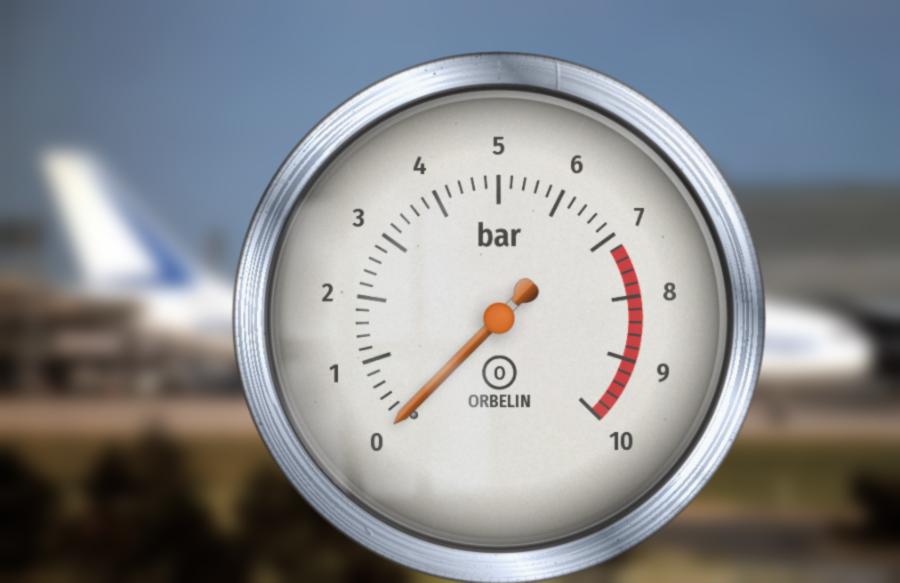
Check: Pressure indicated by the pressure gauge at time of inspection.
0 bar
